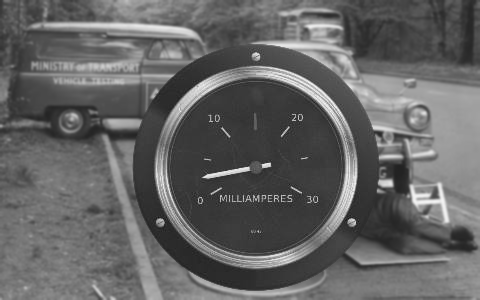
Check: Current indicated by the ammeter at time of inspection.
2.5 mA
